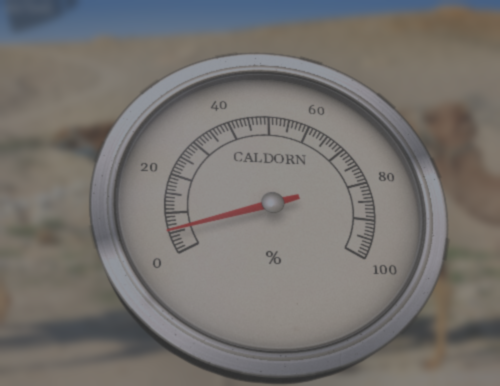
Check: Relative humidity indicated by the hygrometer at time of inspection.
5 %
